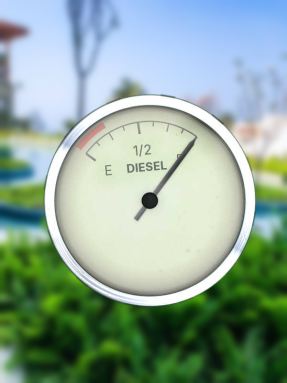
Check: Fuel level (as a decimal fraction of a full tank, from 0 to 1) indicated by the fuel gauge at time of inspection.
1
